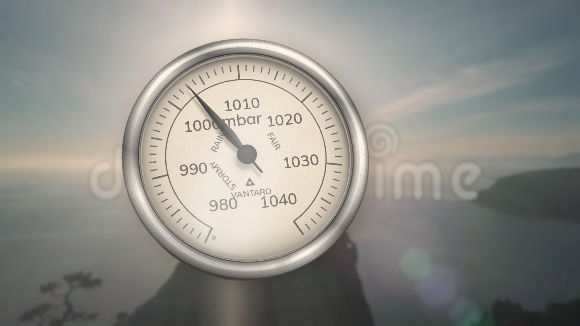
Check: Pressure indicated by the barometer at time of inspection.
1003 mbar
